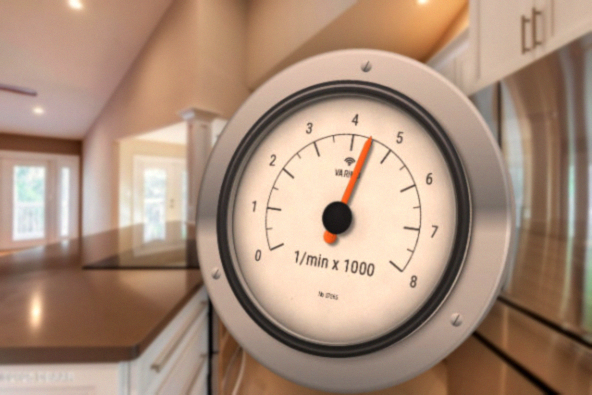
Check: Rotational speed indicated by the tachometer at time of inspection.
4500 rpm
